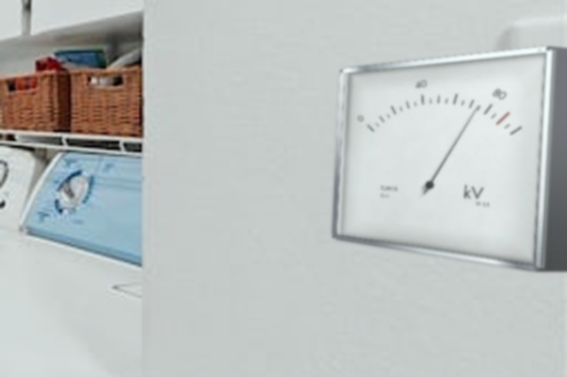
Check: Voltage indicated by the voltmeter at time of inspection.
75 kV
